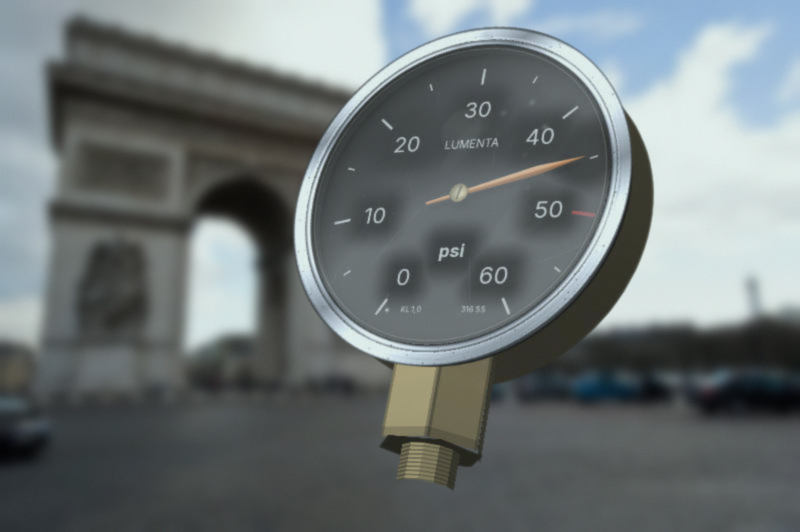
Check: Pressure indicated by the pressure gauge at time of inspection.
45 psi
